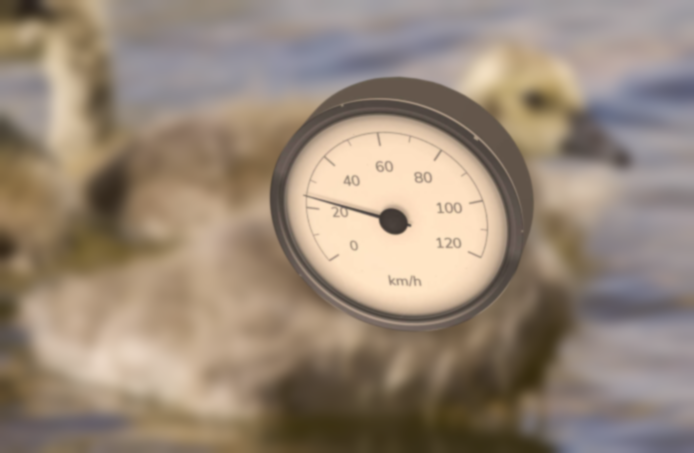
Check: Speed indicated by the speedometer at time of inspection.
25 km/h
